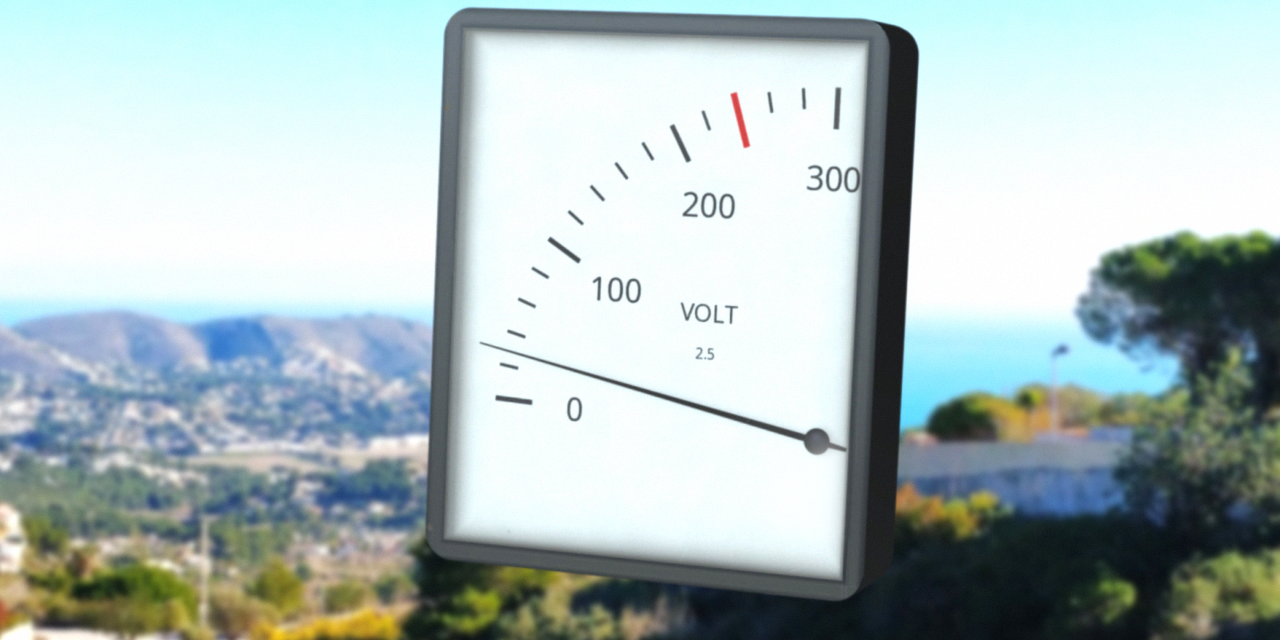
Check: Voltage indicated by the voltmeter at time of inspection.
30 V
